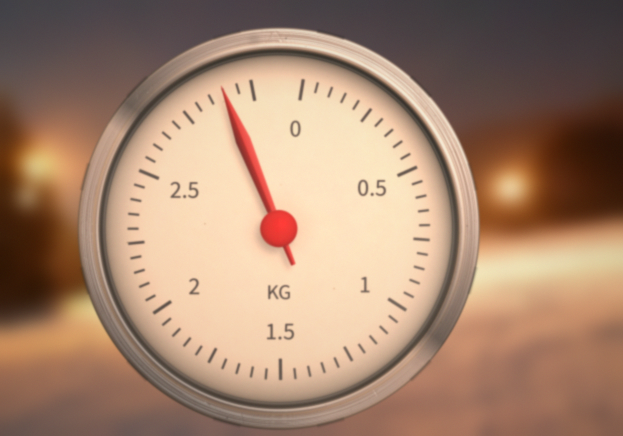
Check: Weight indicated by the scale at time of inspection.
2.9 kg
